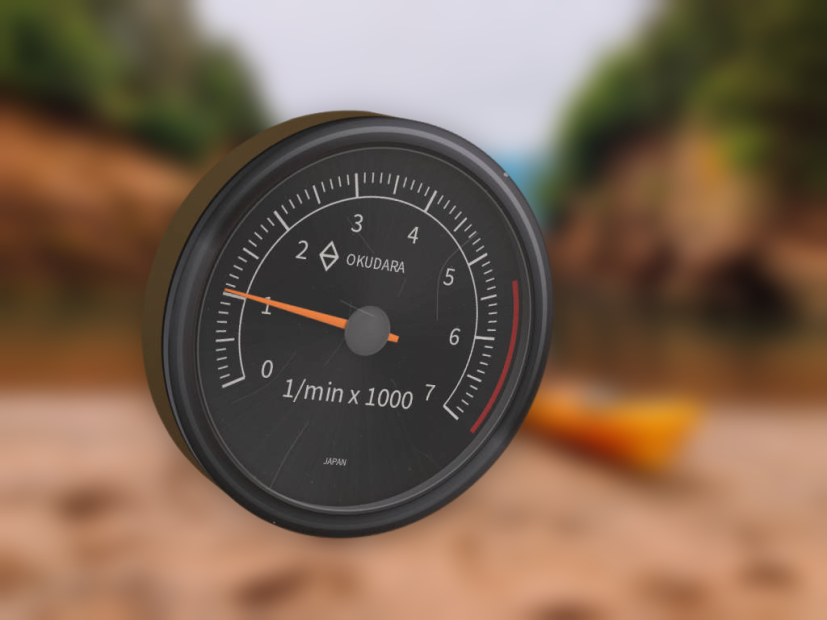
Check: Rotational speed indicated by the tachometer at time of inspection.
1050 rpm
